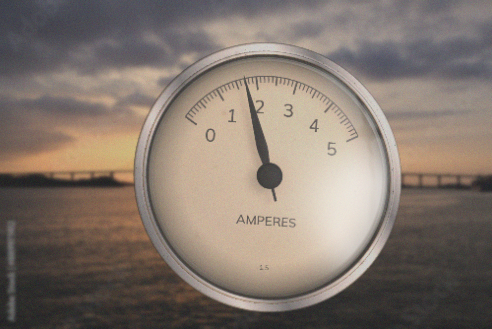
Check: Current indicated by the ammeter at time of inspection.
1.7 A
